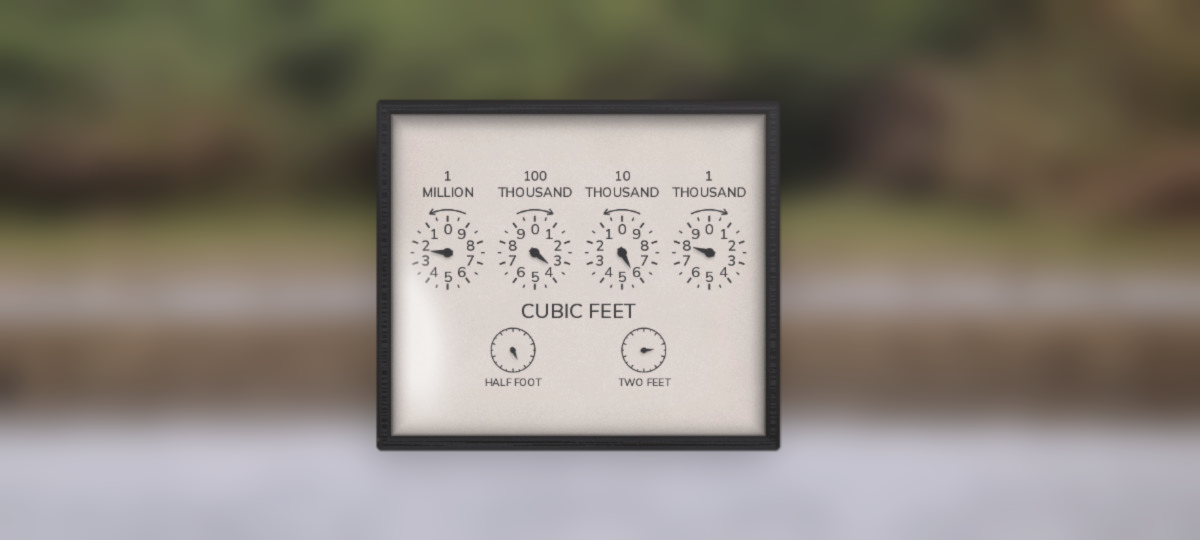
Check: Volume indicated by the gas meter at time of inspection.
235800 ft³
